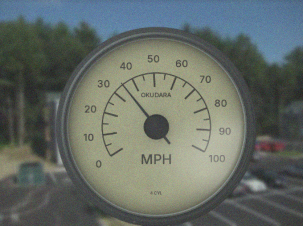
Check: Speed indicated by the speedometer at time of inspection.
35 mph
